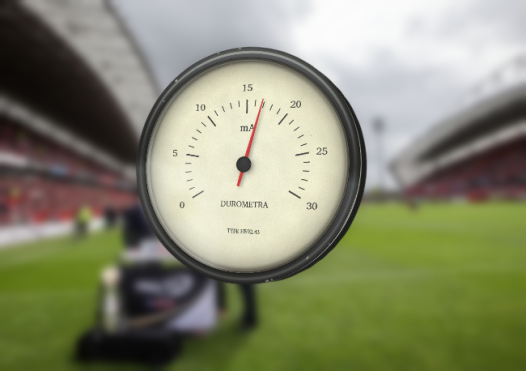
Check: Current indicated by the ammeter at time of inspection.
17 mA
